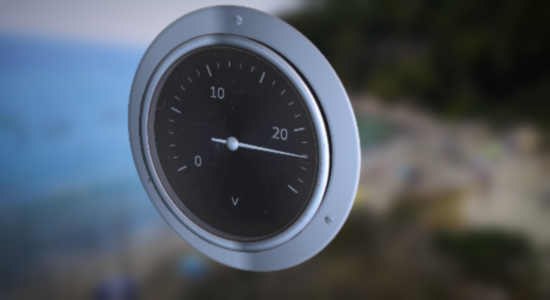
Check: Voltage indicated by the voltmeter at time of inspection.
22 V
